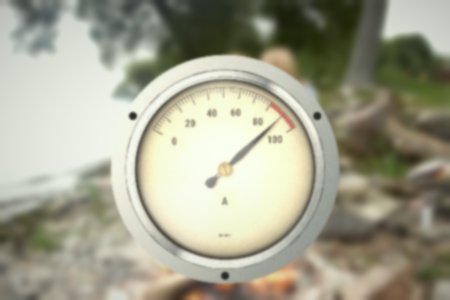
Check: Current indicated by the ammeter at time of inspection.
90 A
